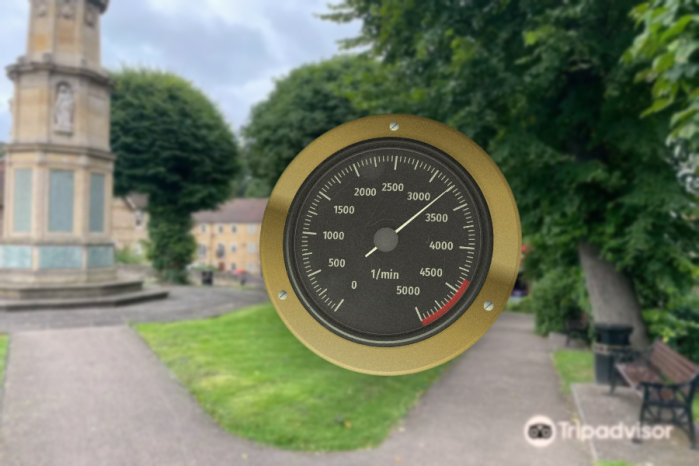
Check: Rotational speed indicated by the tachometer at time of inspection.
3250 rpm
